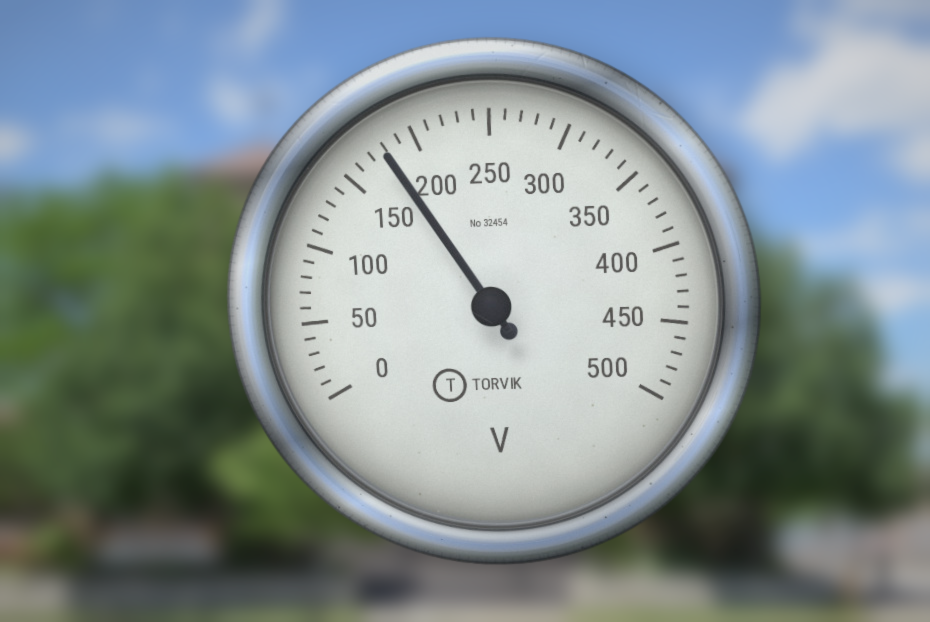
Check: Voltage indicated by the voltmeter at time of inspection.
180 V
